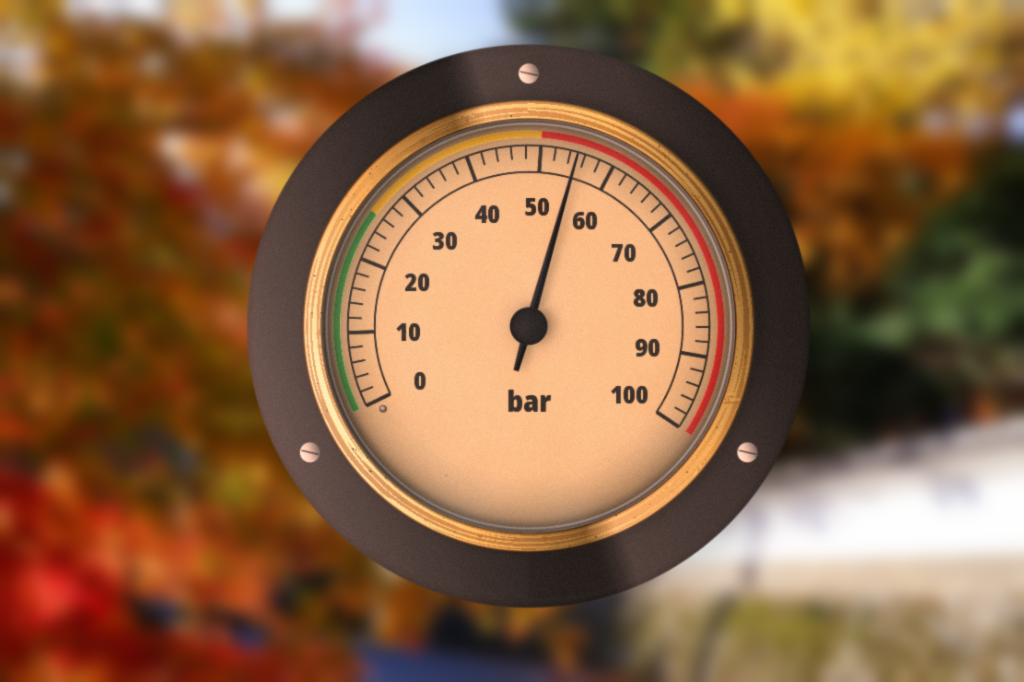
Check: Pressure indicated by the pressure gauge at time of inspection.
55 bar
